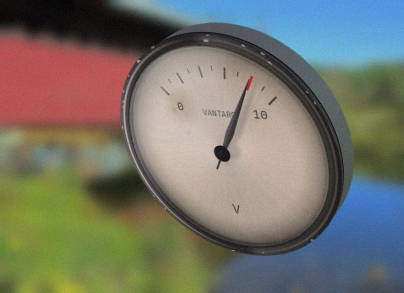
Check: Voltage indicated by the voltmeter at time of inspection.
8 V
